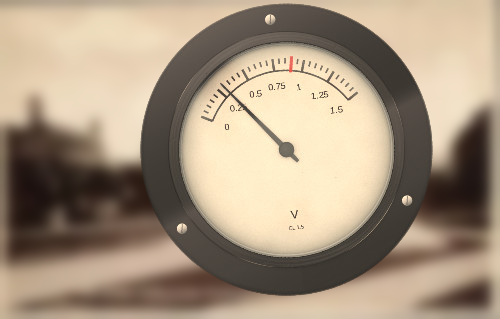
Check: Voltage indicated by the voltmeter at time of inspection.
0.3 V
